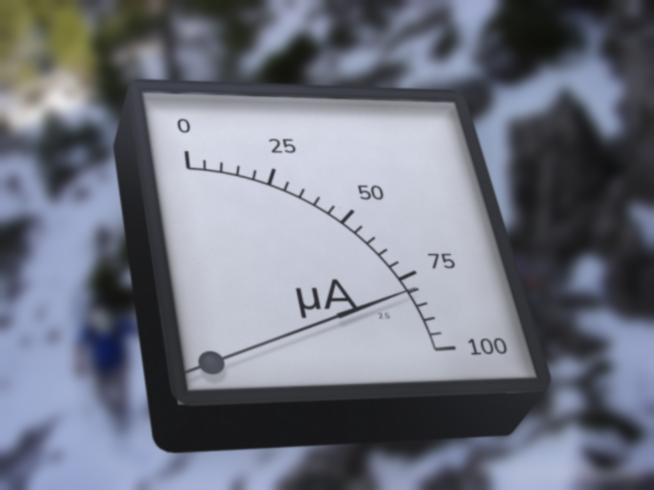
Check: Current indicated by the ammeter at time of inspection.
80 µA
